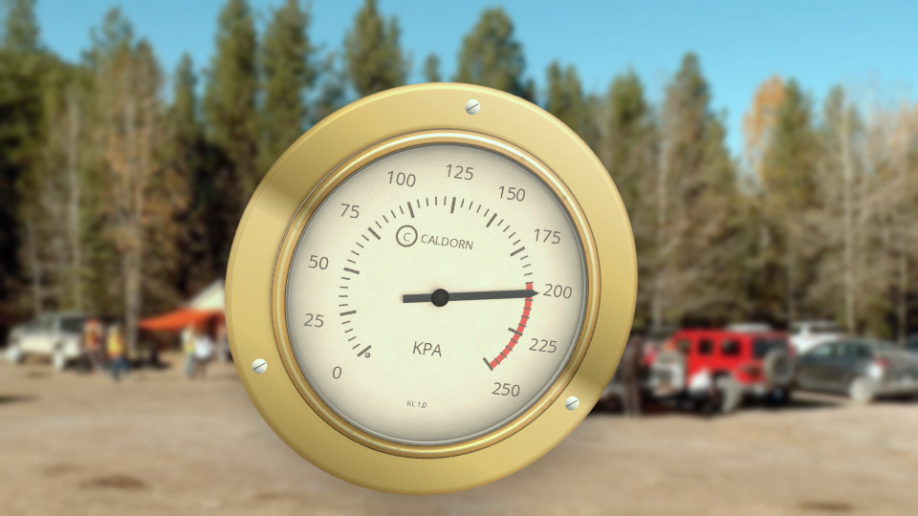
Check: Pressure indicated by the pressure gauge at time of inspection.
200 kPa
